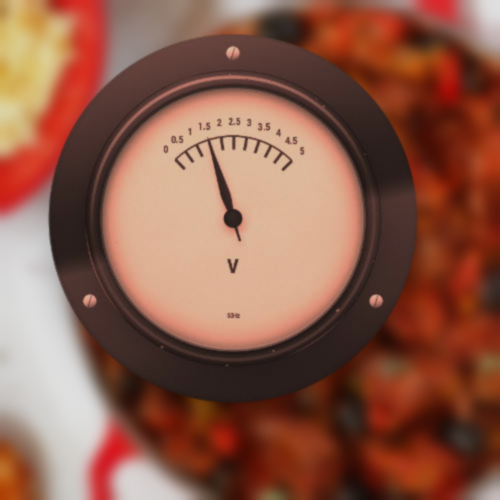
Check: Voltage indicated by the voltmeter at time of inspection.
1.5 V
